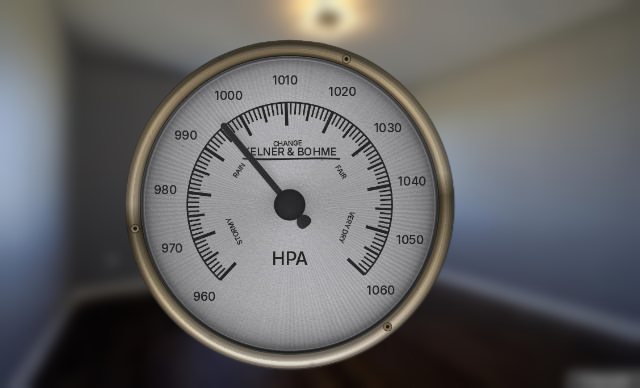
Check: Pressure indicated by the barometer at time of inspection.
996 hPa
